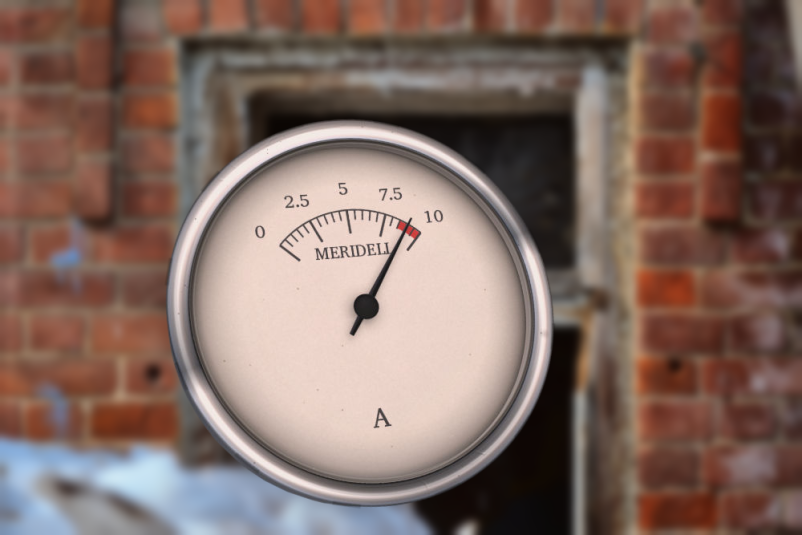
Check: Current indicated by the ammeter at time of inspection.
9 A
